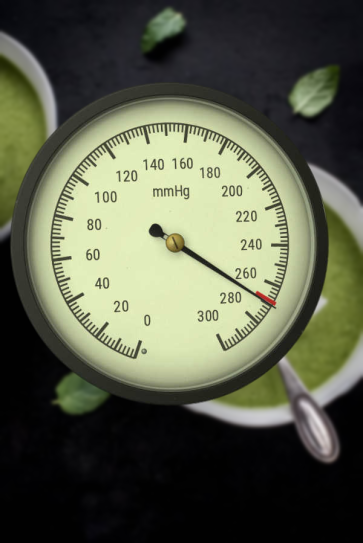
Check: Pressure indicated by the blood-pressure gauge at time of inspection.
270 mmHg
